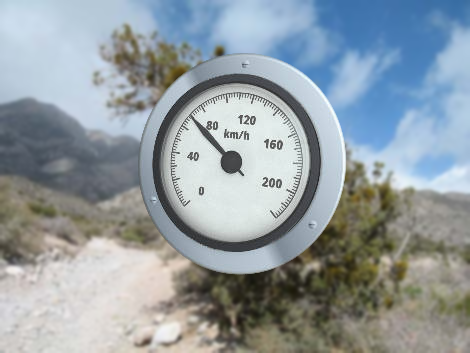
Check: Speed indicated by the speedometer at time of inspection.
70 km/h
